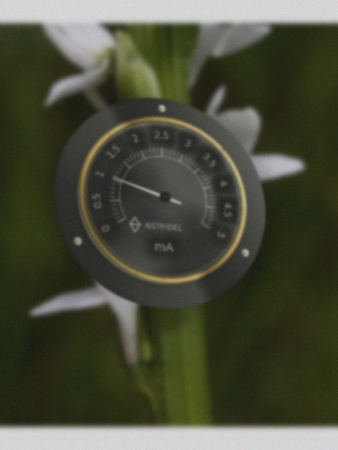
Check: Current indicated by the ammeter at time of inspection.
1 mA
